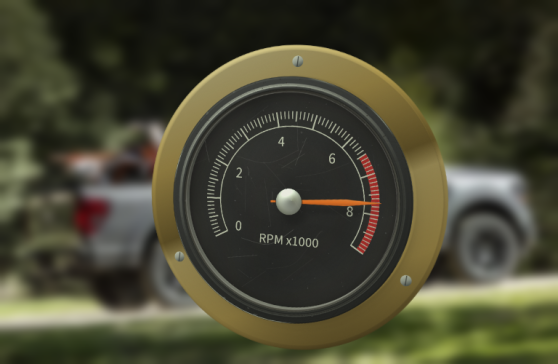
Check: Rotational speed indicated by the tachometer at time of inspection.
7700 rpm
